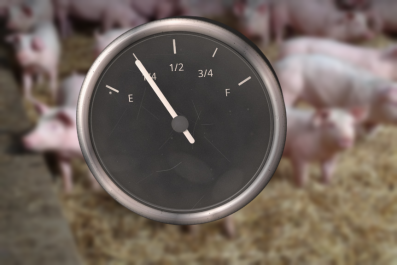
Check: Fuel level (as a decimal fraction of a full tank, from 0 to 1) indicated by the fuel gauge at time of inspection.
0.25
